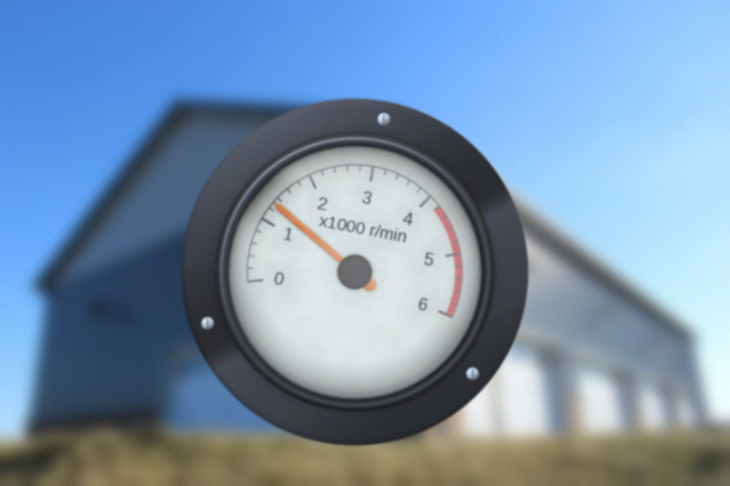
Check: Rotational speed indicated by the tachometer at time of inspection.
1300 rpm
